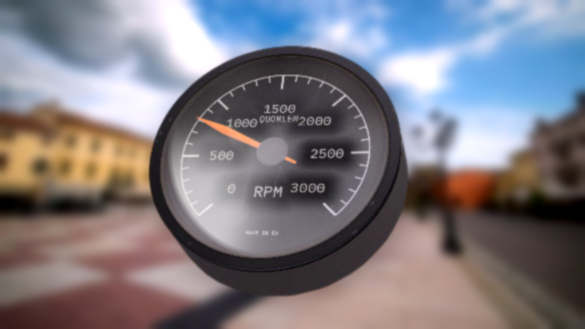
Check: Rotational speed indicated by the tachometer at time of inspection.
800 rpm
